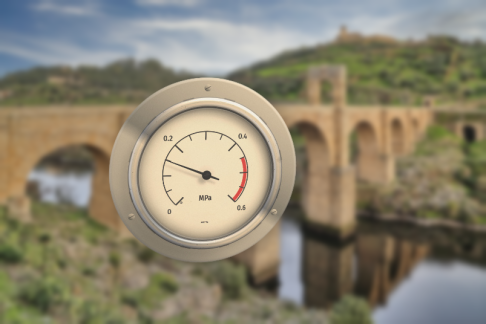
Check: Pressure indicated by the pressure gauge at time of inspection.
0.15 MPa
